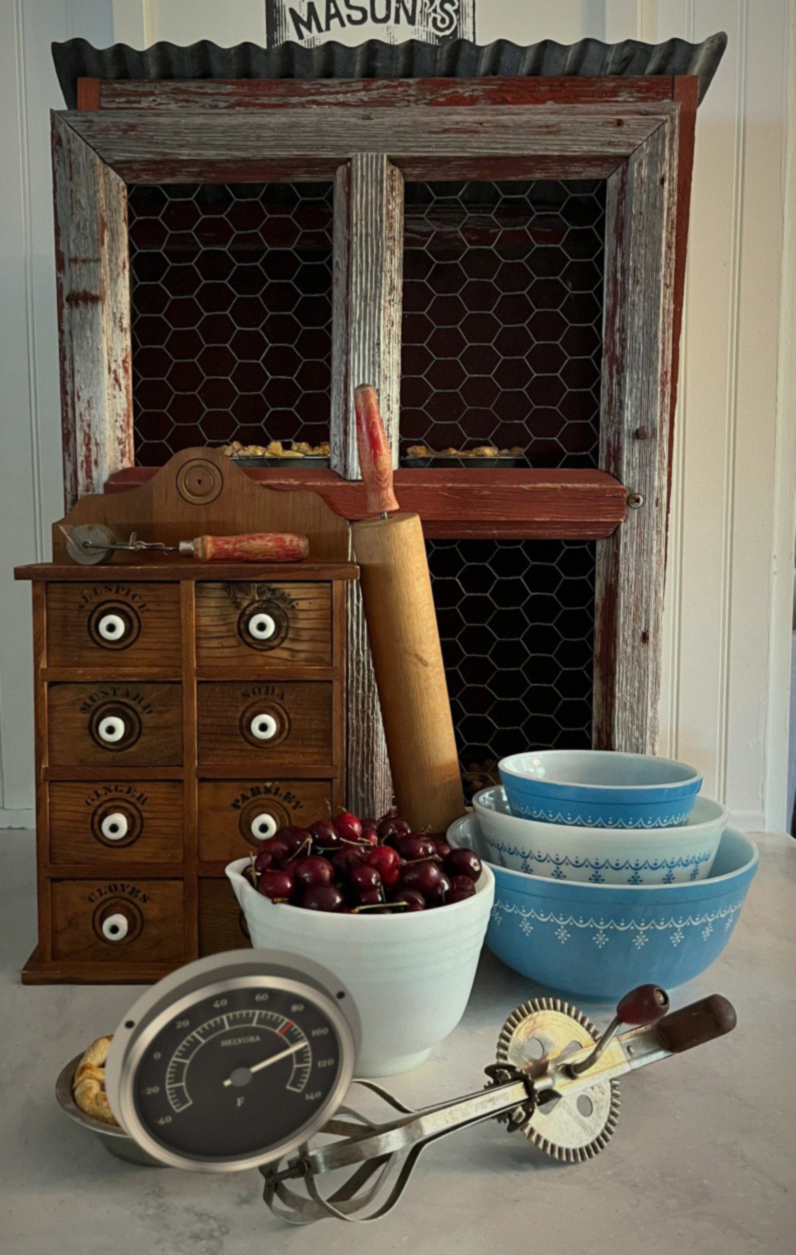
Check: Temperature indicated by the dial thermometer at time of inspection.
100 °F
